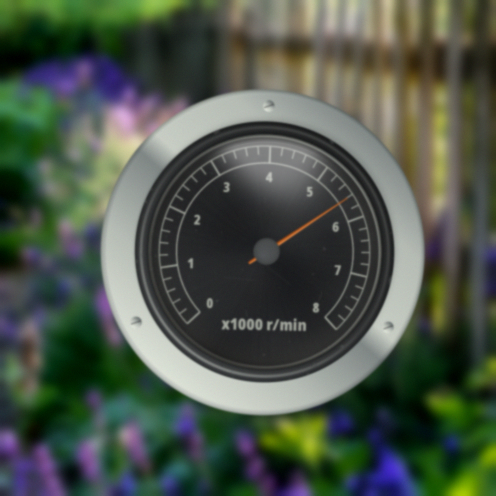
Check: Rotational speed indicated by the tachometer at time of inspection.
5600 rpm
